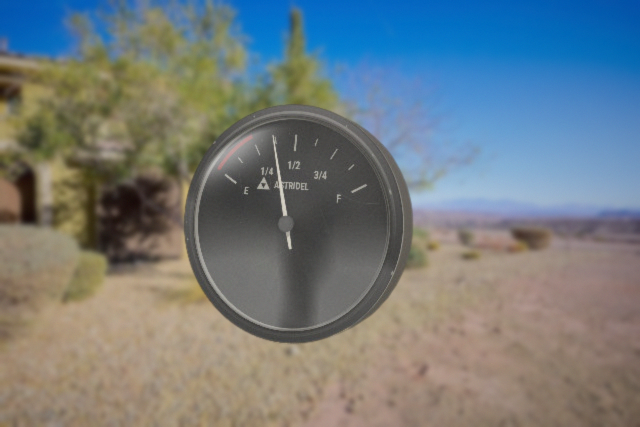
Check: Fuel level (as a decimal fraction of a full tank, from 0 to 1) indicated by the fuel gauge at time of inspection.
0.375
